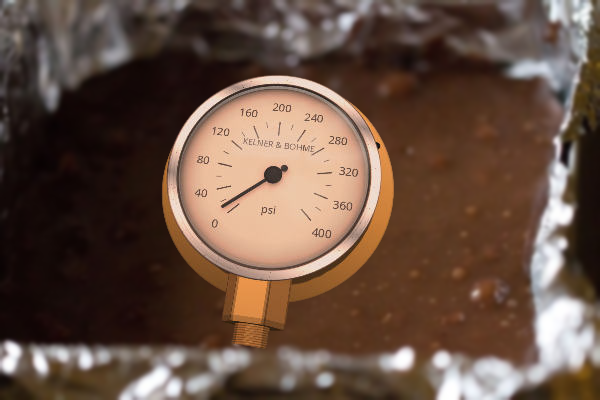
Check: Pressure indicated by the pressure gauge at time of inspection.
10 psi
